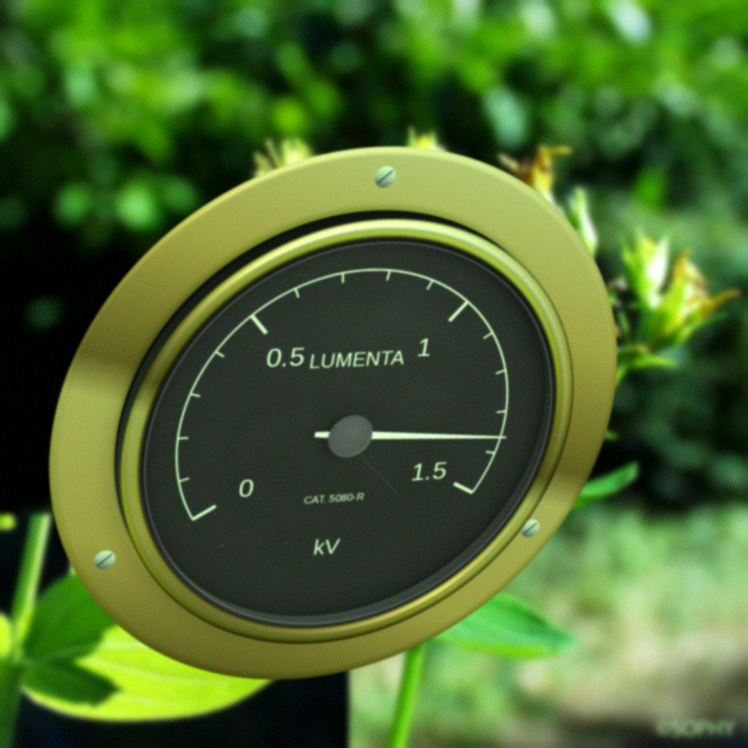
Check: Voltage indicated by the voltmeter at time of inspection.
1.35 kV
